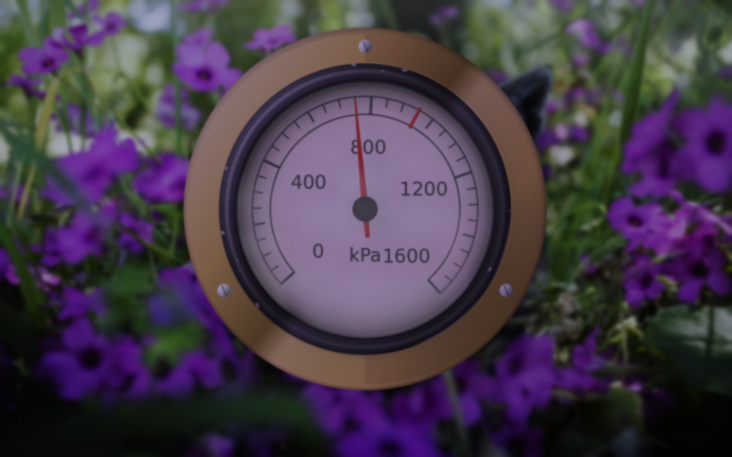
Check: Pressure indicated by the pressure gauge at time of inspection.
750 kPa
